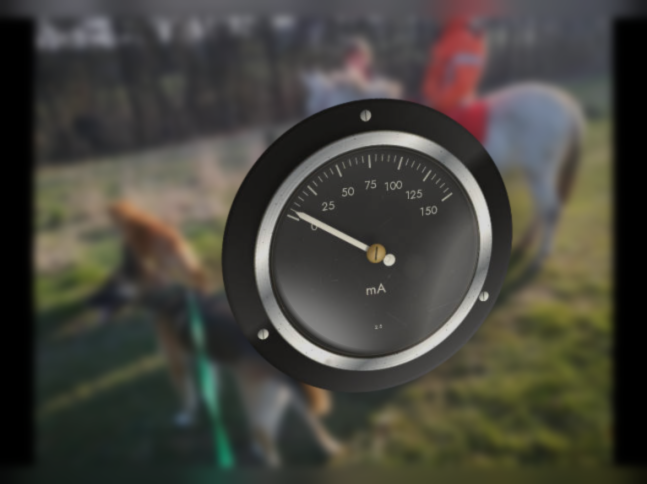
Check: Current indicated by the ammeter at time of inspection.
5 mA
